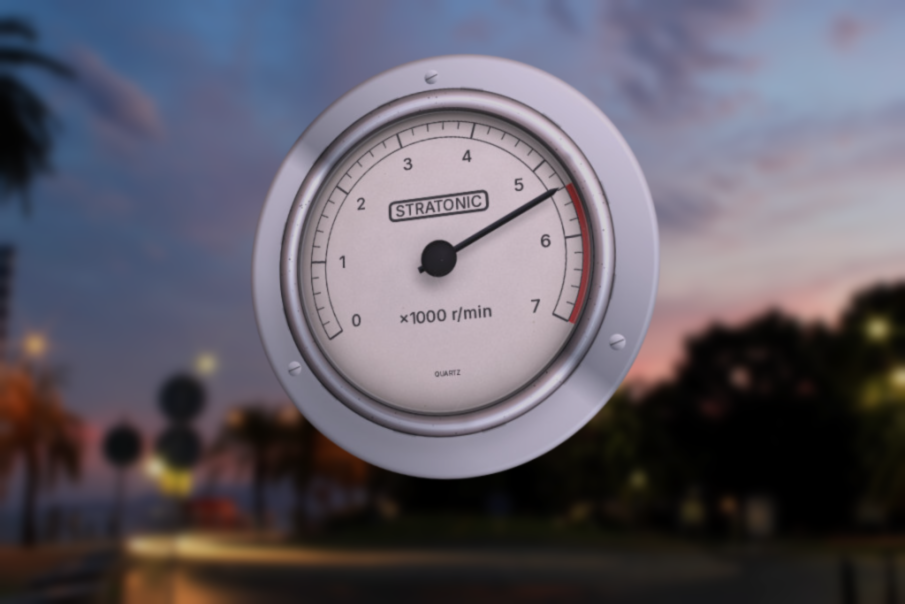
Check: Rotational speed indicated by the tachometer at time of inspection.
5400 rpm
